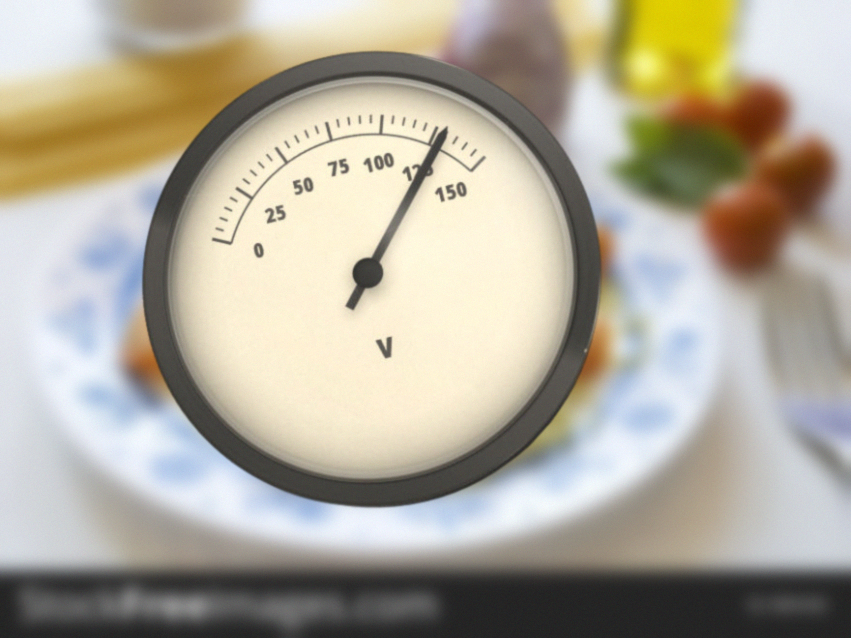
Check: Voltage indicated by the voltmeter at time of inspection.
130 V
